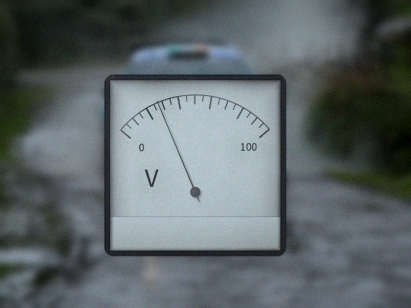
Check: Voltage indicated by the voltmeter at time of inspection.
27.5 V
